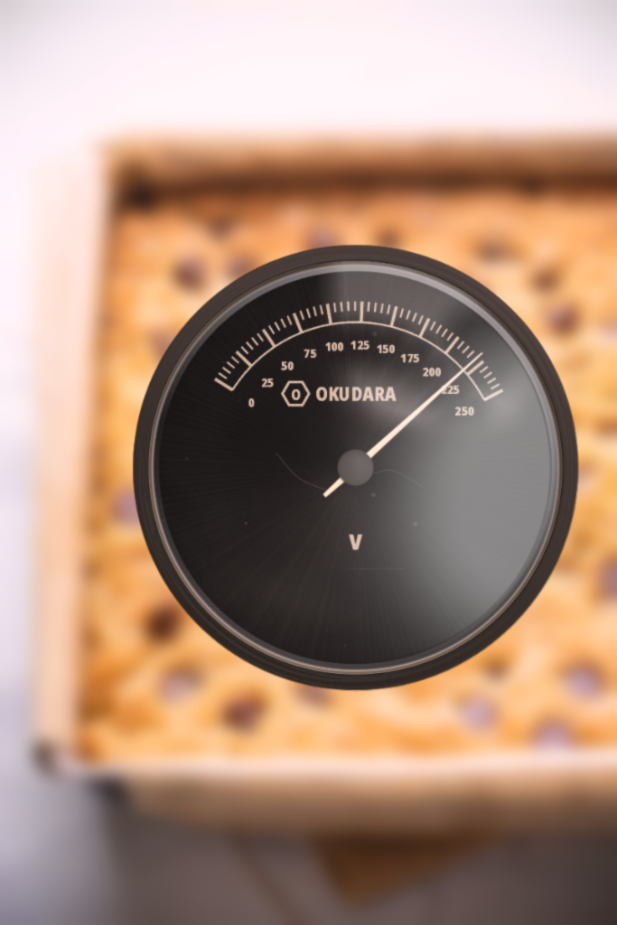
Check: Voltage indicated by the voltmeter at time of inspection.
220 V
